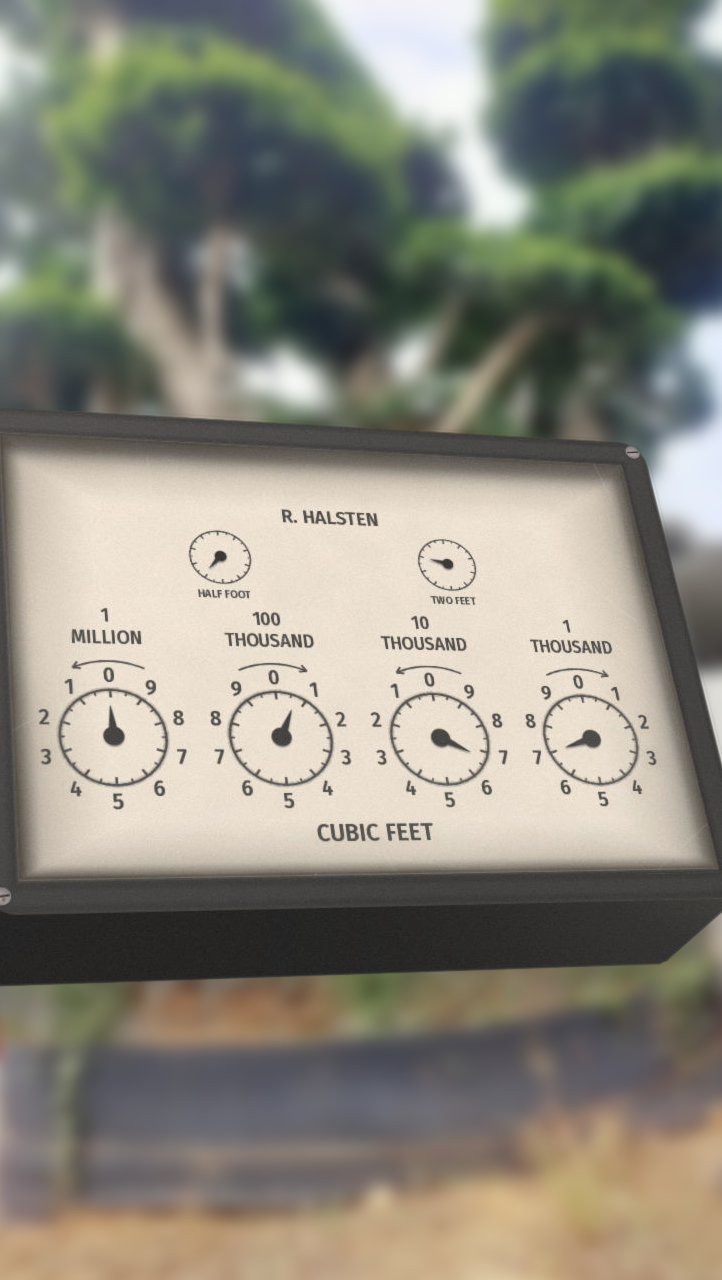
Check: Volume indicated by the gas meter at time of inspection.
6700 ft³
